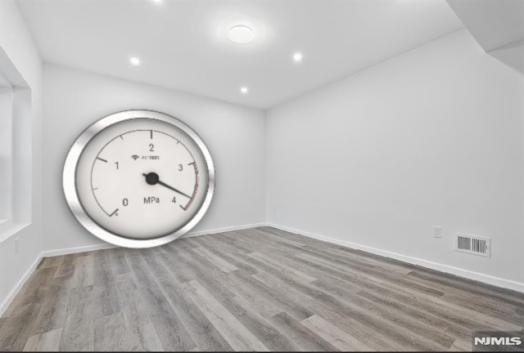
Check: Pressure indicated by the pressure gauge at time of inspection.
3.75 MPa
